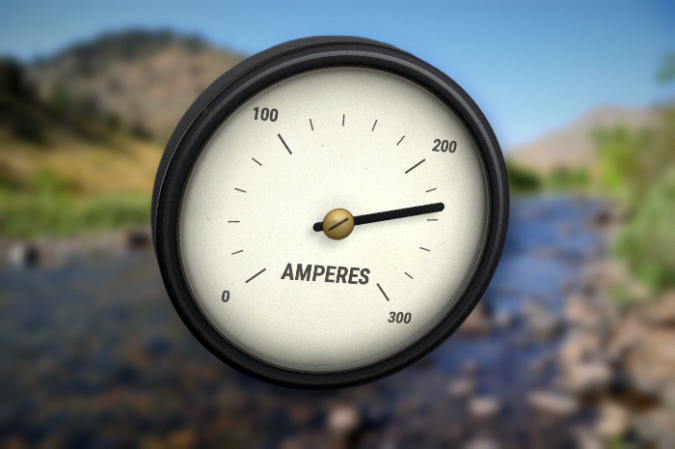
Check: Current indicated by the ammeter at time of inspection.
230 A
